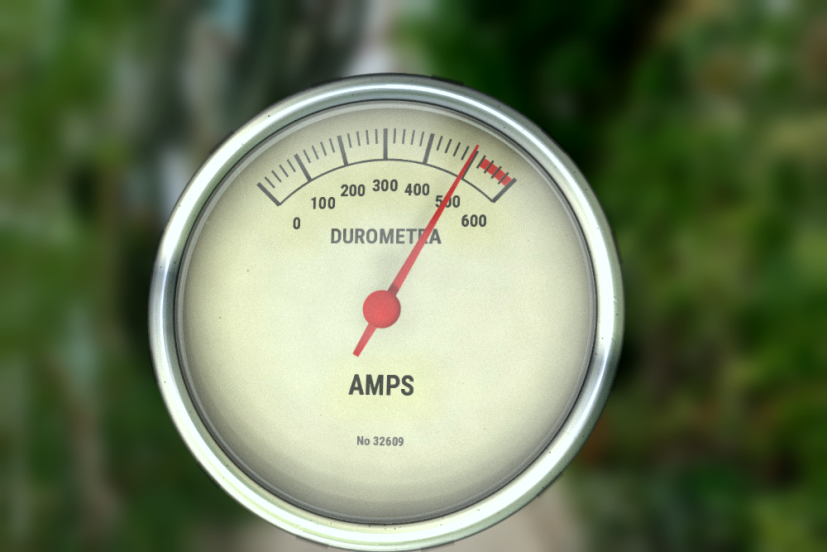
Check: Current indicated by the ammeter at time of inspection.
500 A
